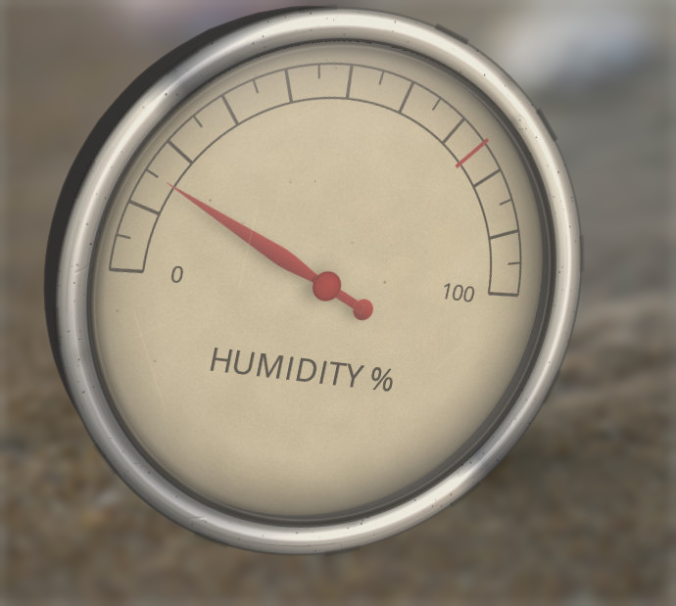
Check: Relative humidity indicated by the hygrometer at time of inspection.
15 %
